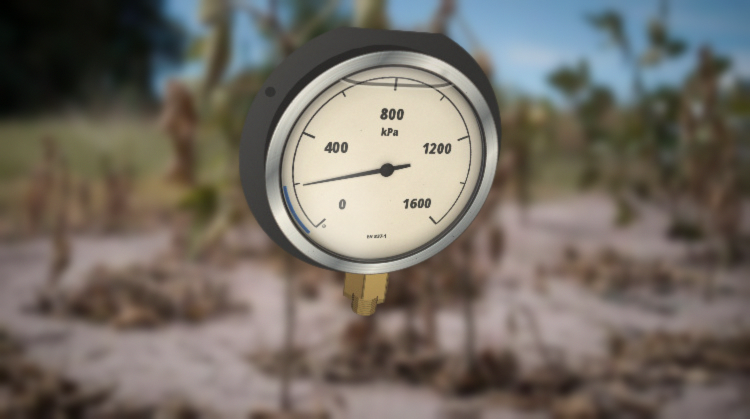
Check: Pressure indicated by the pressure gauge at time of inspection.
200 kPa
